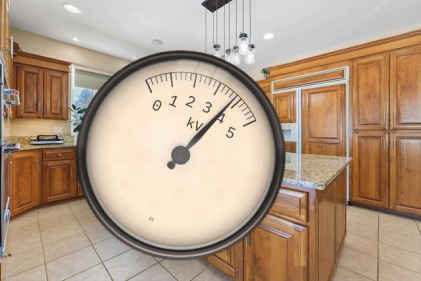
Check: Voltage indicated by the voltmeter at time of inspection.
3.8 kV
